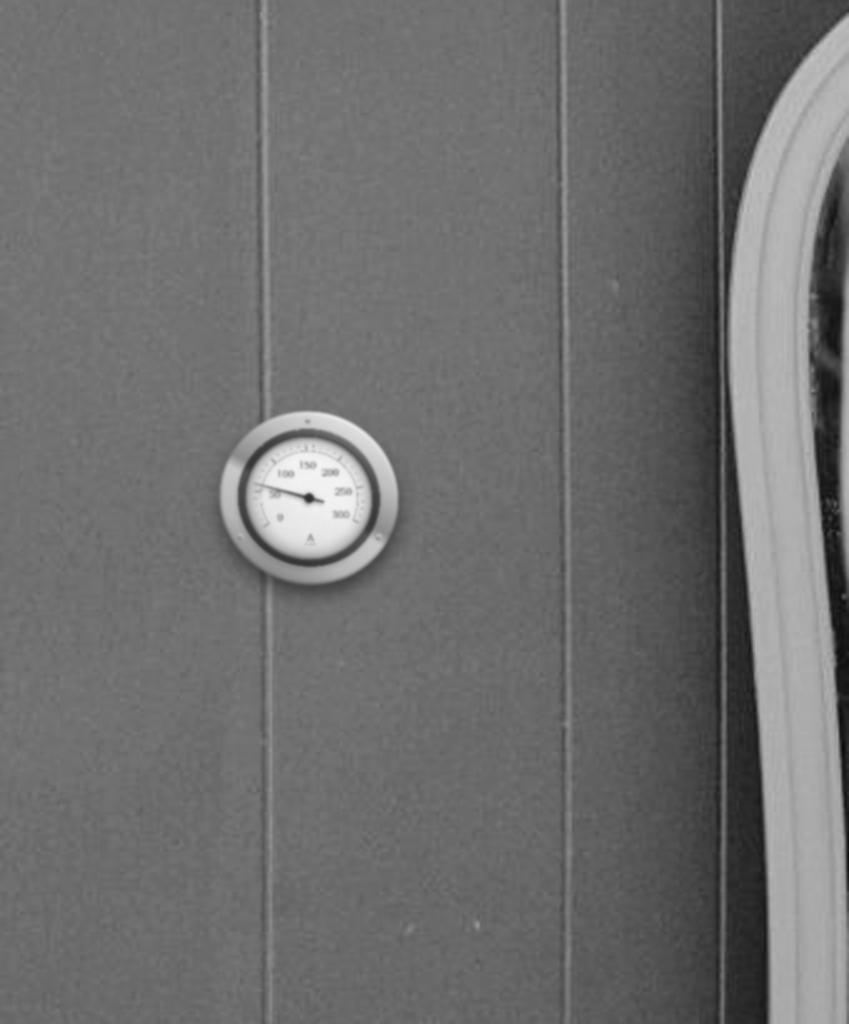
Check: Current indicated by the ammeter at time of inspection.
60 A
